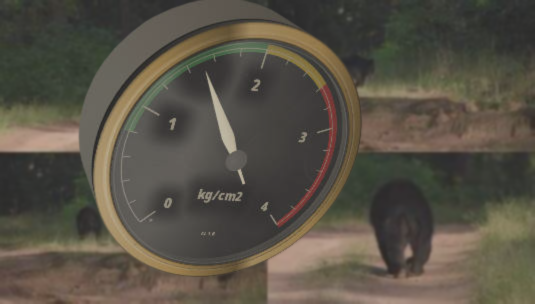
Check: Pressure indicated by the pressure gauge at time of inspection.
1.5 kg/cm²
